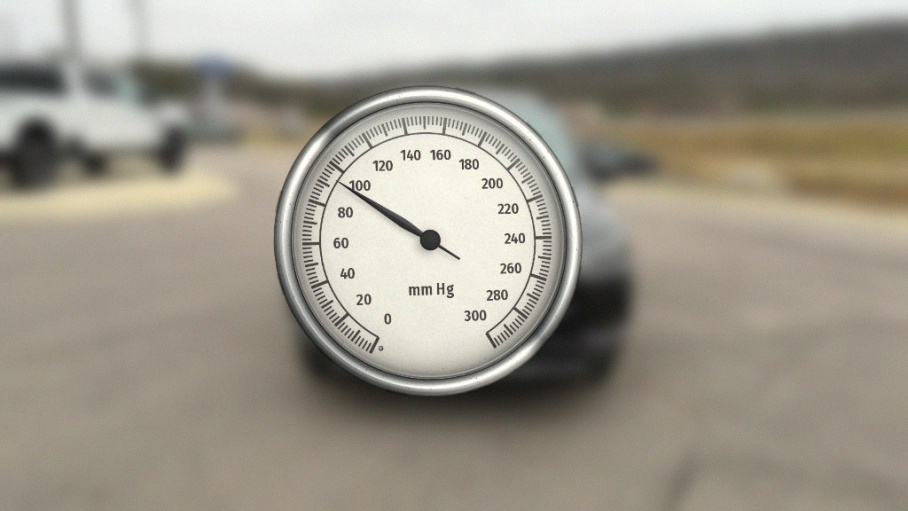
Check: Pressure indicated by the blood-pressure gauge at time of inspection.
94 mmHg
